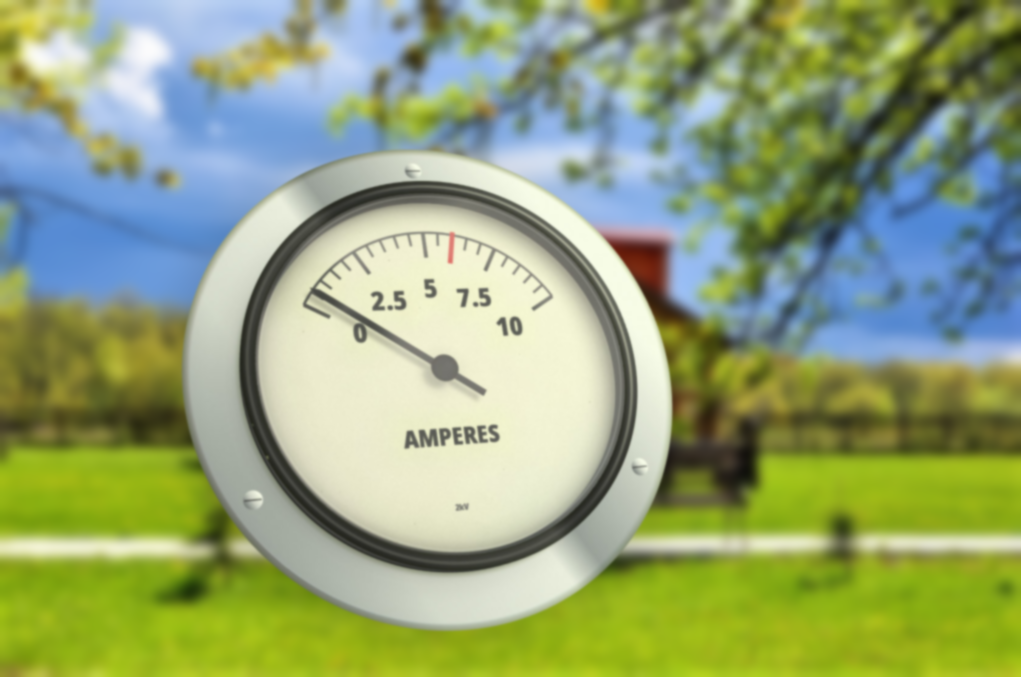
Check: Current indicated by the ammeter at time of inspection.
0.5 A
